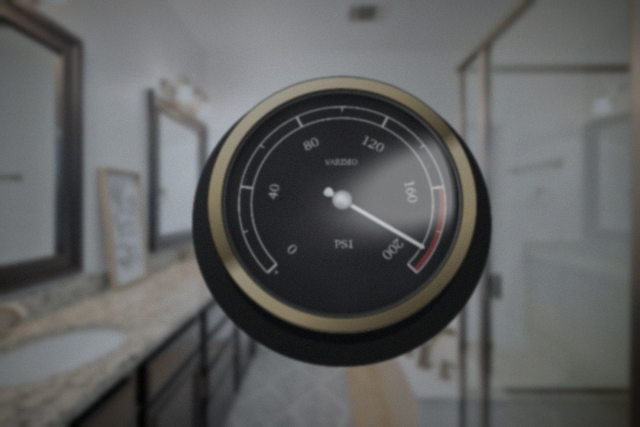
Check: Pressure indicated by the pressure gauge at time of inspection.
190 psi
